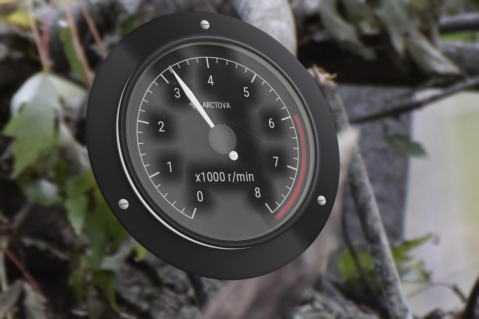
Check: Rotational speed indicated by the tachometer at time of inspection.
3200 rpm
